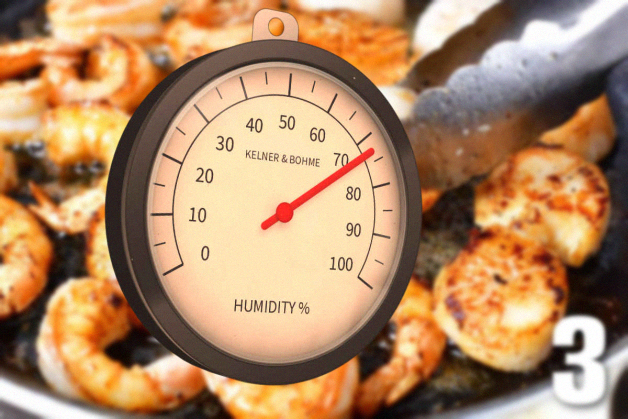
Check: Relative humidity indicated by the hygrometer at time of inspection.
72.5 %
